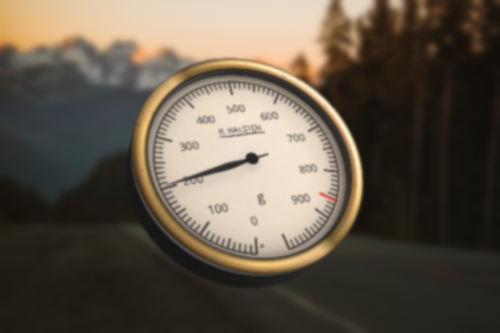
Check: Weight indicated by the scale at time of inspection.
200 g
